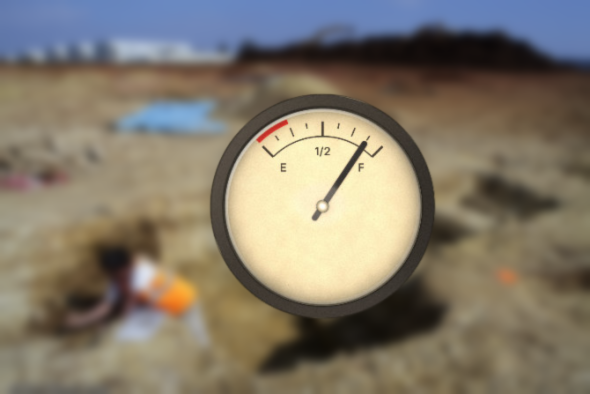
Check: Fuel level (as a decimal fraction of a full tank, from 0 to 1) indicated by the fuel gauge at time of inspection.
0.875
